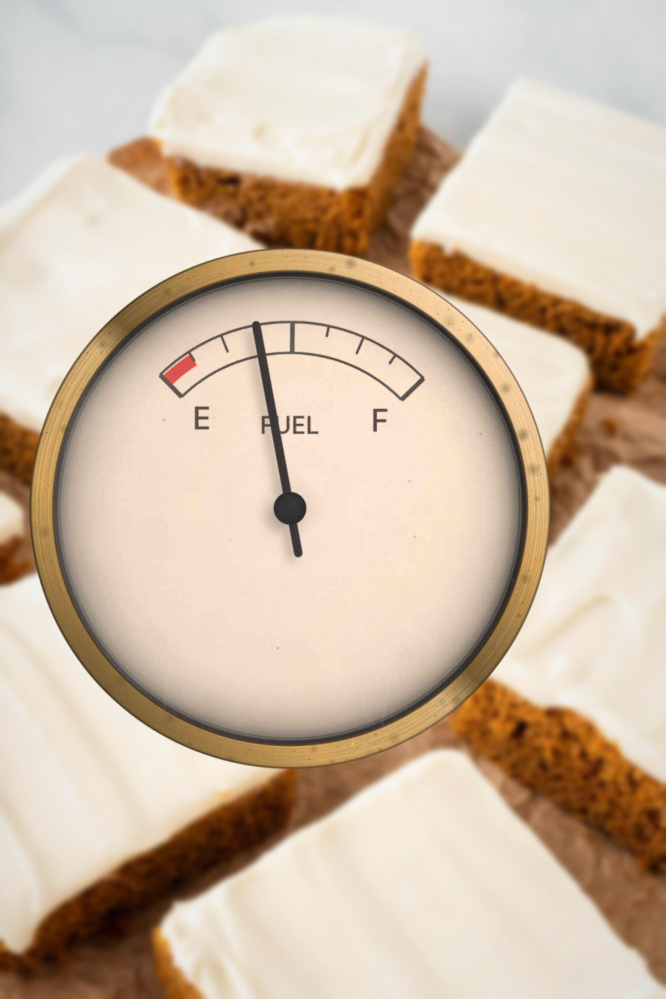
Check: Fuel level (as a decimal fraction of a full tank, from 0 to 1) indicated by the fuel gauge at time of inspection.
0.375
